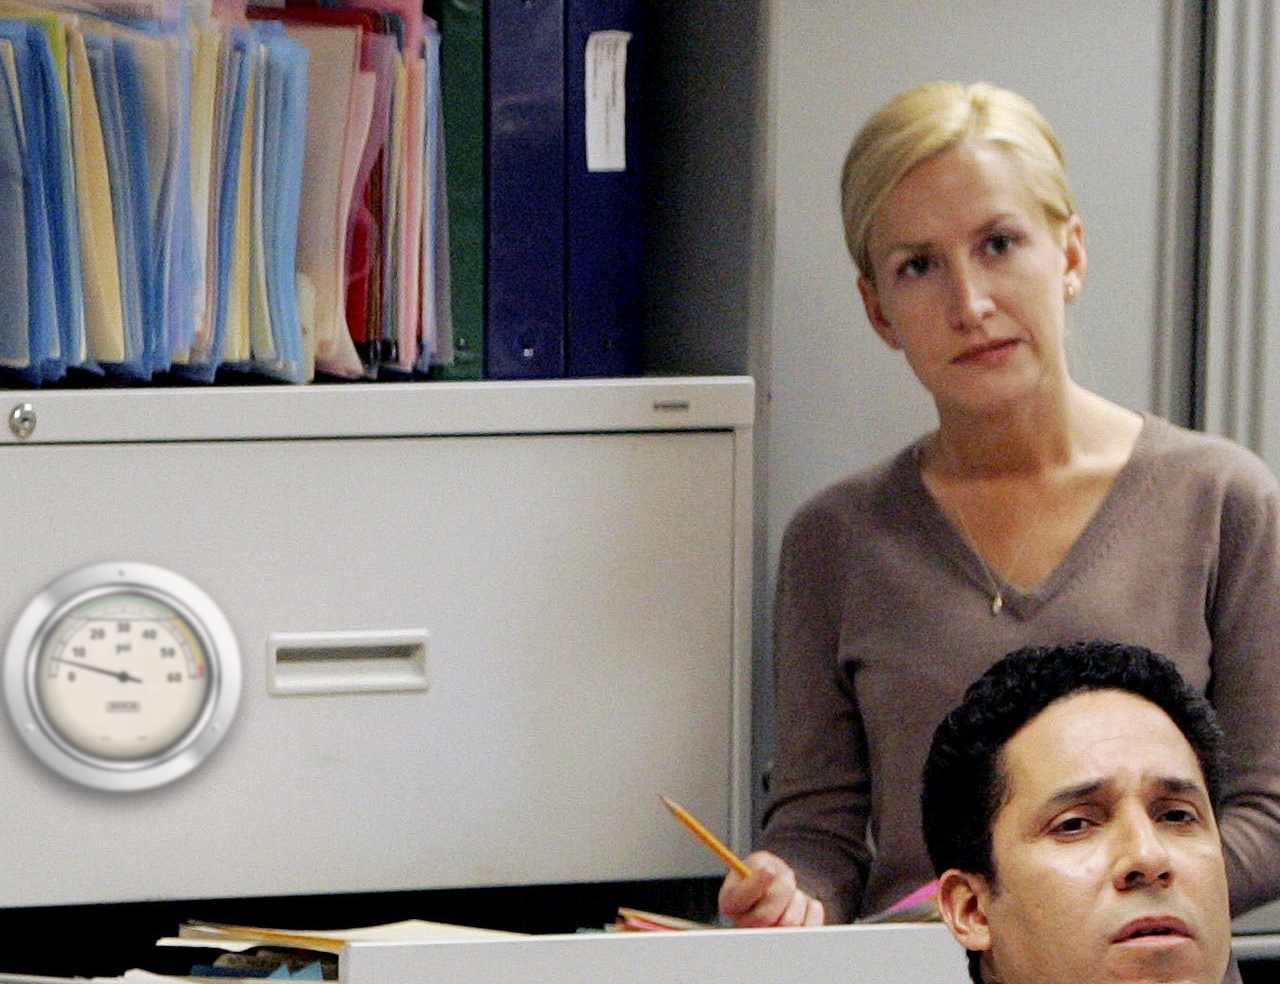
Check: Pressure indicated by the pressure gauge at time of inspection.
5 psi
